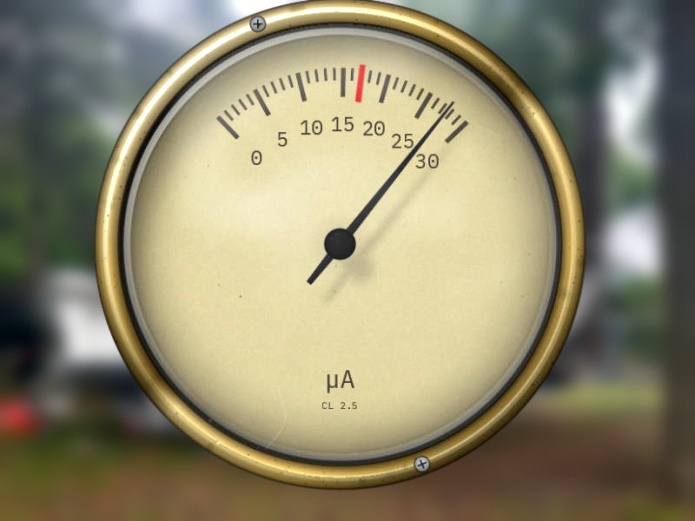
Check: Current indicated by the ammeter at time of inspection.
27.5 µA
